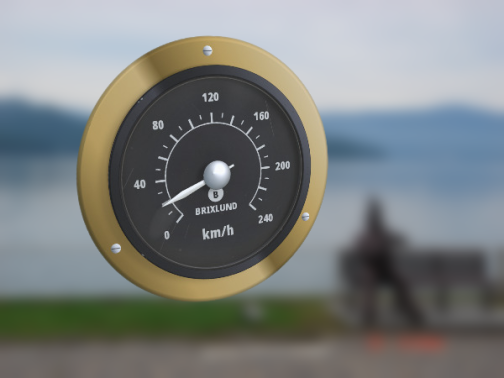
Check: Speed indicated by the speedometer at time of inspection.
20 km/h
